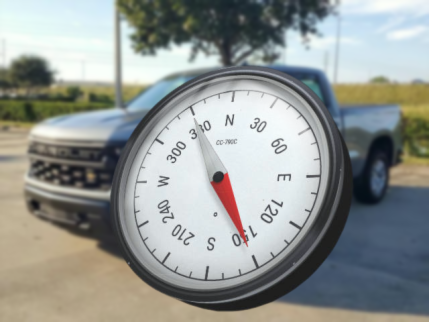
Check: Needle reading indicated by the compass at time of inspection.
150 °
